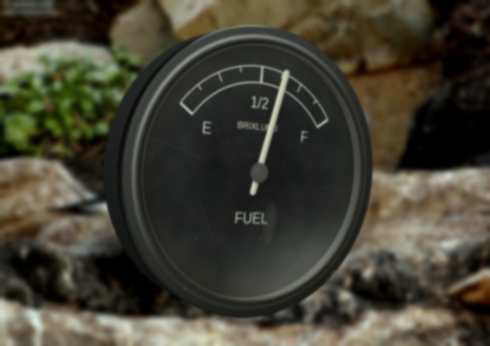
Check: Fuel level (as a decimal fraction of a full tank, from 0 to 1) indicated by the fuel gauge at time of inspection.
0.625
